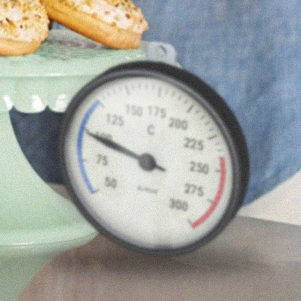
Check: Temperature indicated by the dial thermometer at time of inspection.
100 °C
